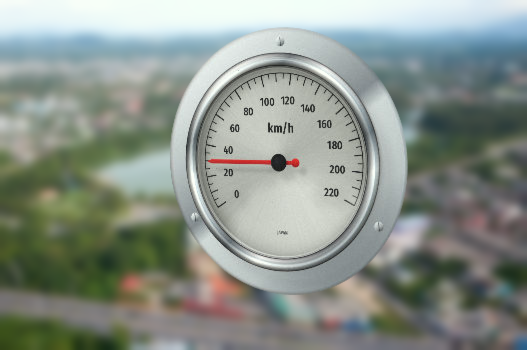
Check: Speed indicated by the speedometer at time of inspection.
30 km/h
